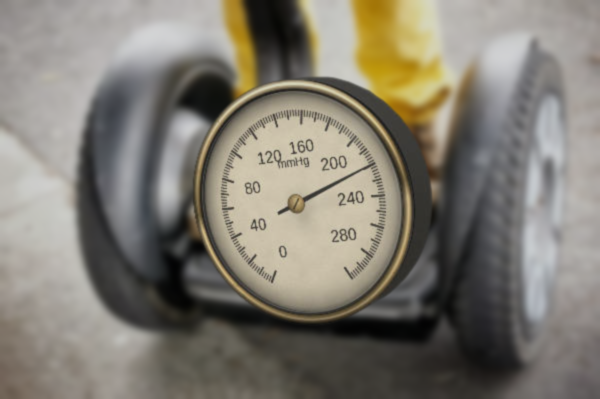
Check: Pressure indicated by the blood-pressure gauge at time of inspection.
220 mmHg
